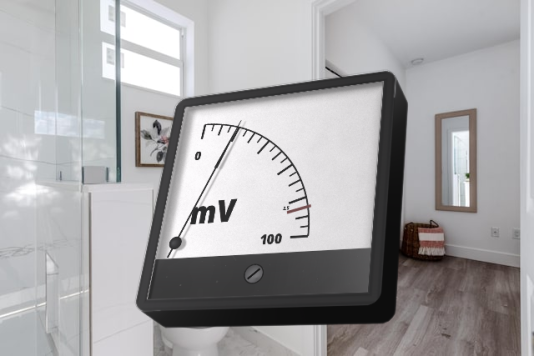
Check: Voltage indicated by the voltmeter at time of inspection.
20 mV
